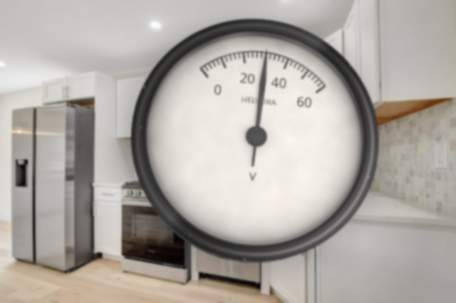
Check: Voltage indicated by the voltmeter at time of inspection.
30 V
